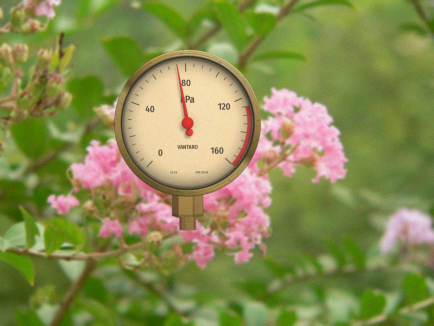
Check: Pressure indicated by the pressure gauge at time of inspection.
75 kPa
